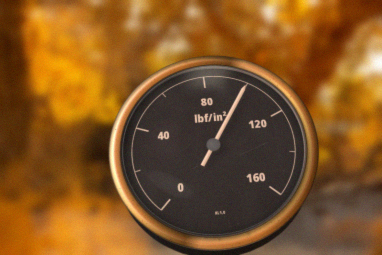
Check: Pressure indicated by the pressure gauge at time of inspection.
100 psi
